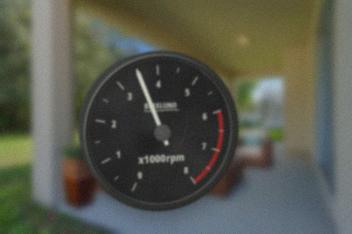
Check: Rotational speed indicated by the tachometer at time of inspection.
3500 rpm
